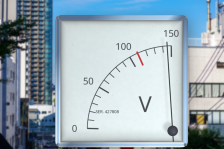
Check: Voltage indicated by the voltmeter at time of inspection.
145 V
